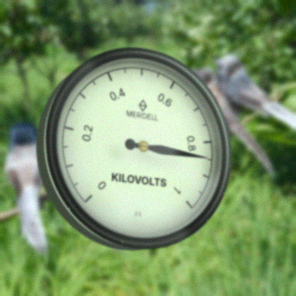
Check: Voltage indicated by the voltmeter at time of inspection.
0.85 kV
